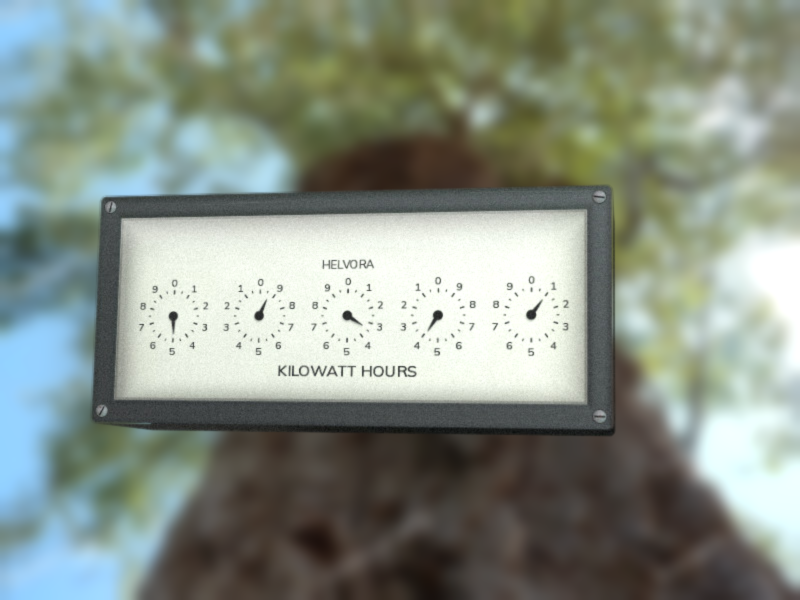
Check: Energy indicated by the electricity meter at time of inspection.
49341 kWh
